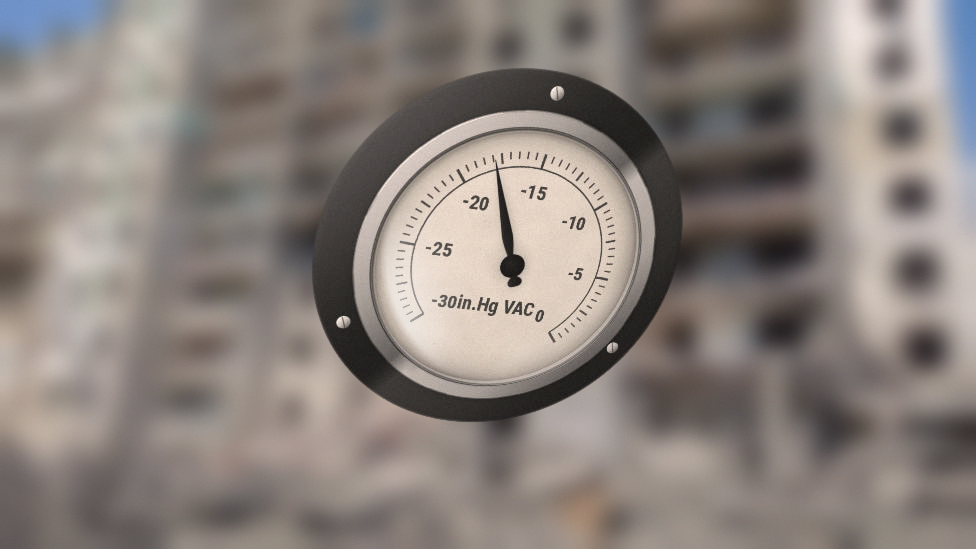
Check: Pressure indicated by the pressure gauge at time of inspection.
-18 inHg
